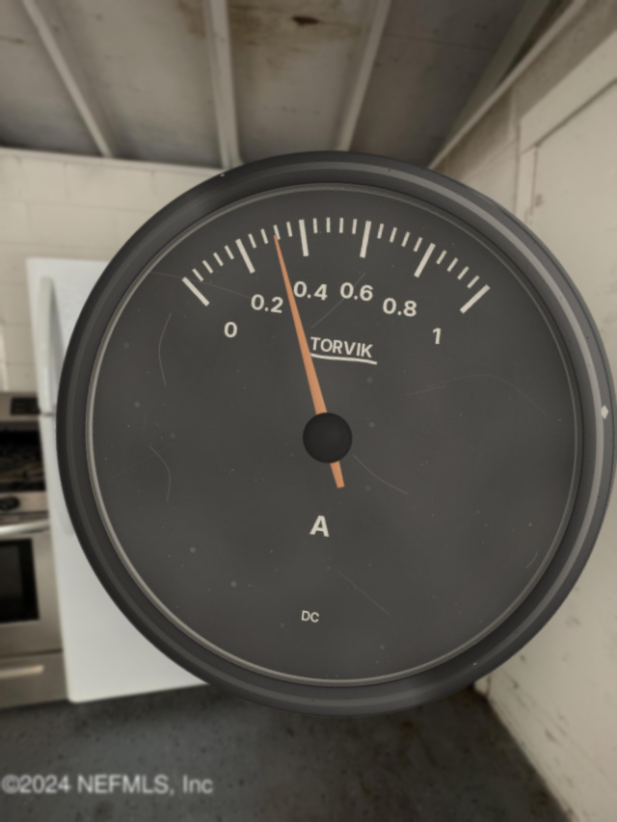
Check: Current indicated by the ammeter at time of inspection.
0.32 A
